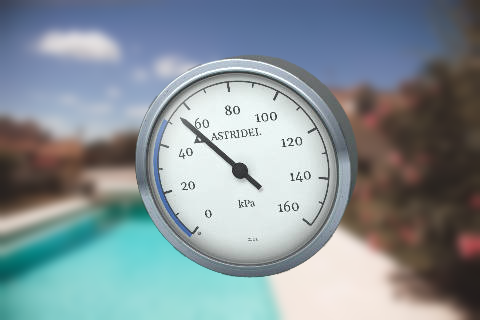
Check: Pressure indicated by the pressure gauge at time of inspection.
55 kPa
